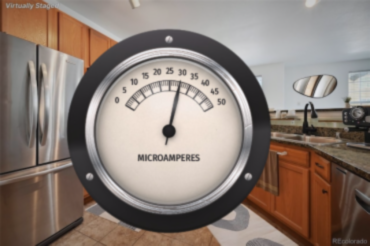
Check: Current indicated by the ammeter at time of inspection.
30 µA
